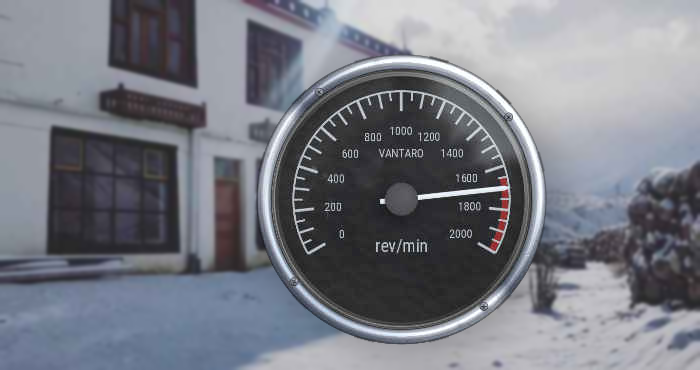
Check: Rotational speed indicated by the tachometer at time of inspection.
1700 rpm
